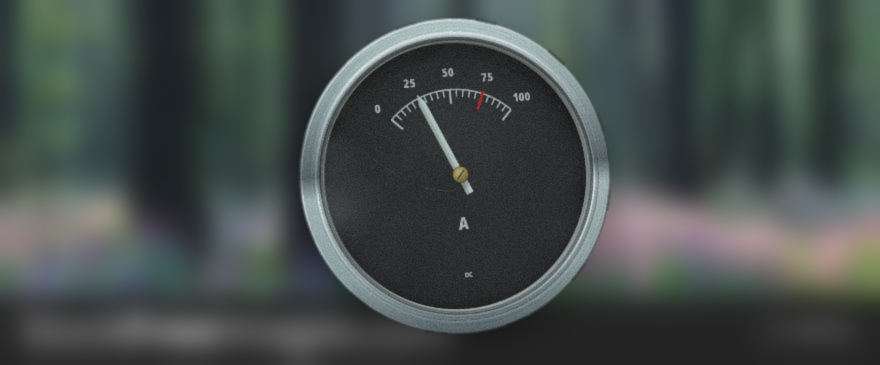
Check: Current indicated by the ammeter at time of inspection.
25 A
